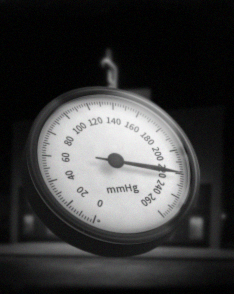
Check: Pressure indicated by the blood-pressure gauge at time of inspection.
220 mmHg
